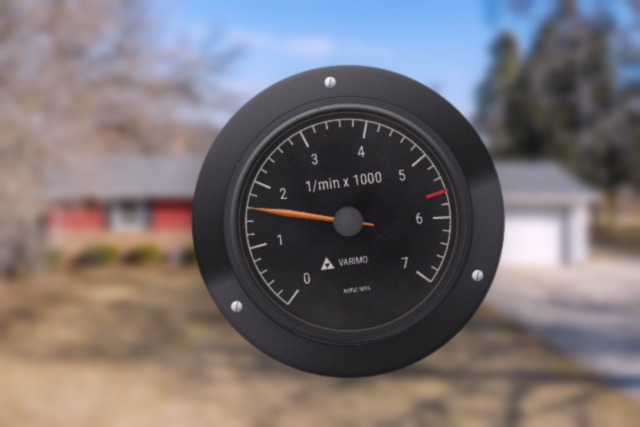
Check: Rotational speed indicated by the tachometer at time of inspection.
1600 rpm
